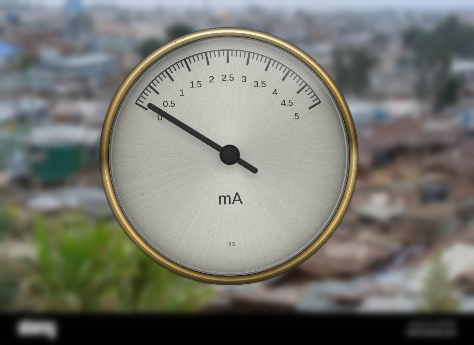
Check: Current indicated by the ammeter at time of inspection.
0.1 mA
